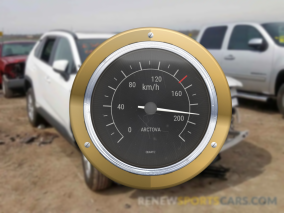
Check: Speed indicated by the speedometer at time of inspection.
190 km/h
